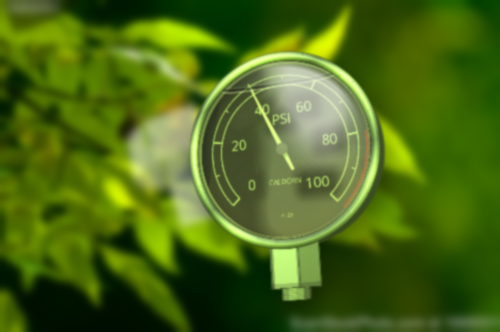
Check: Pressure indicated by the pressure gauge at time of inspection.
40 psi
